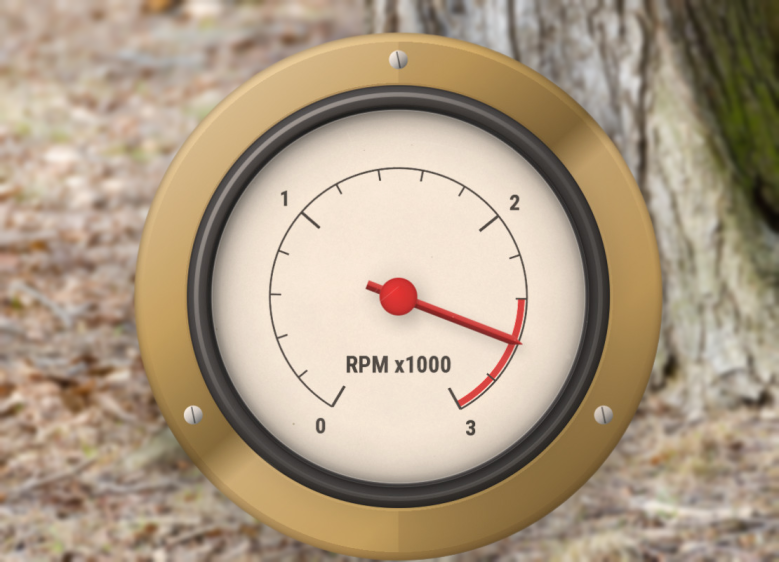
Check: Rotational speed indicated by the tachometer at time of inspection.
2600 rpm
